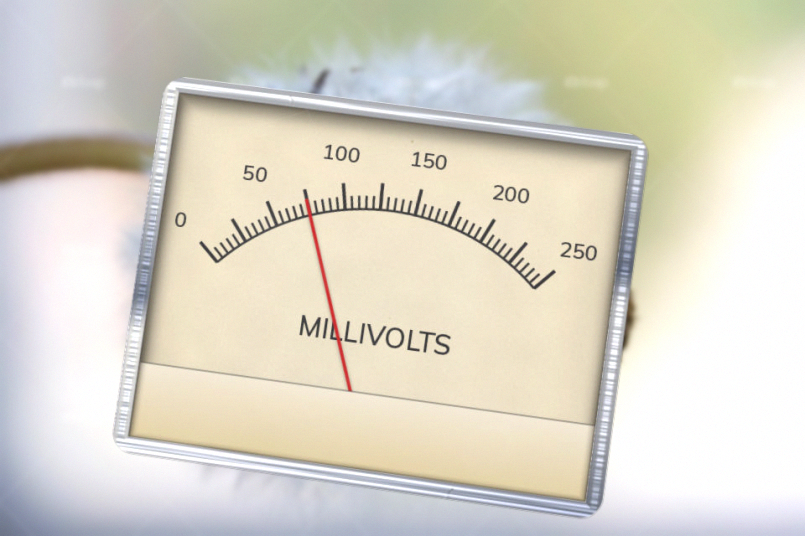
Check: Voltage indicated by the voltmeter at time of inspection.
75 mV
